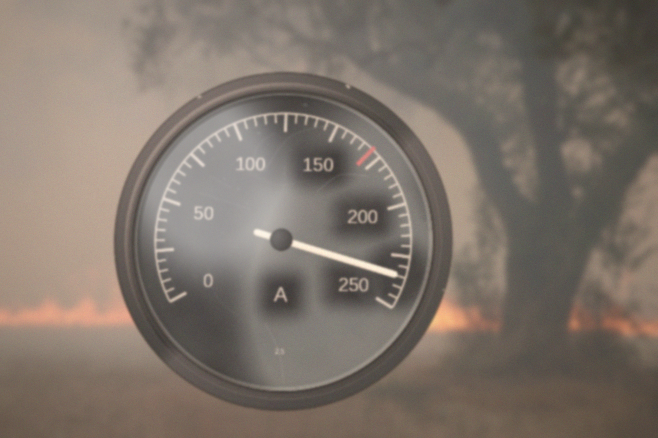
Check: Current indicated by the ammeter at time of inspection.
235 A
